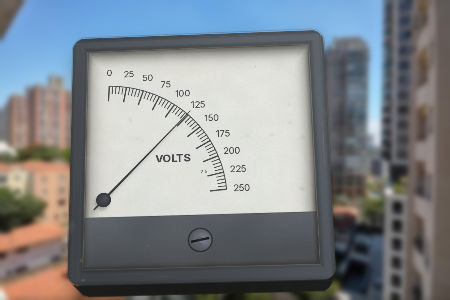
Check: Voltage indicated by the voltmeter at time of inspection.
125 V
